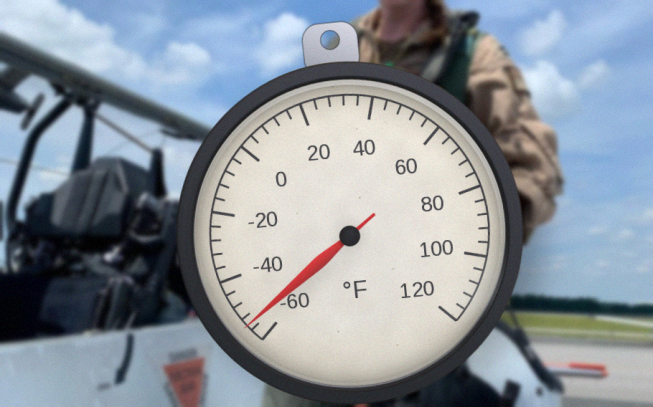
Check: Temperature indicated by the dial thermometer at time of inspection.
-54 °F
